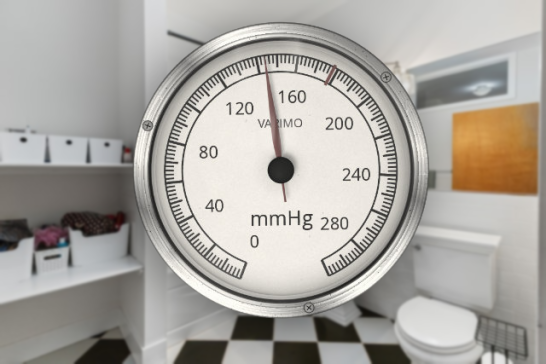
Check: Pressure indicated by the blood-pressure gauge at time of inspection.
144 mmHg
